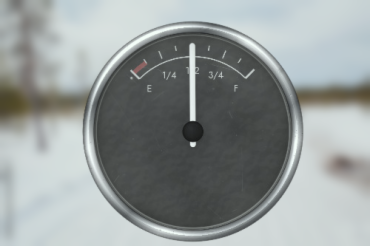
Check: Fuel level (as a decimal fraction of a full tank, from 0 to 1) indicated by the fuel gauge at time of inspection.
0.5
